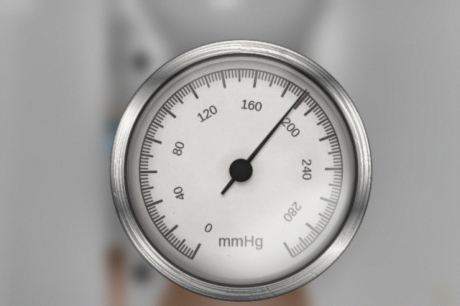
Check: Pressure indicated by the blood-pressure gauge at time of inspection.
190 mmHg
